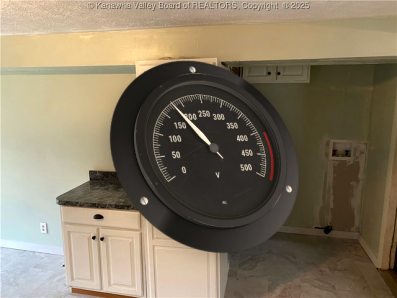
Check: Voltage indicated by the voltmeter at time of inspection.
175 V
